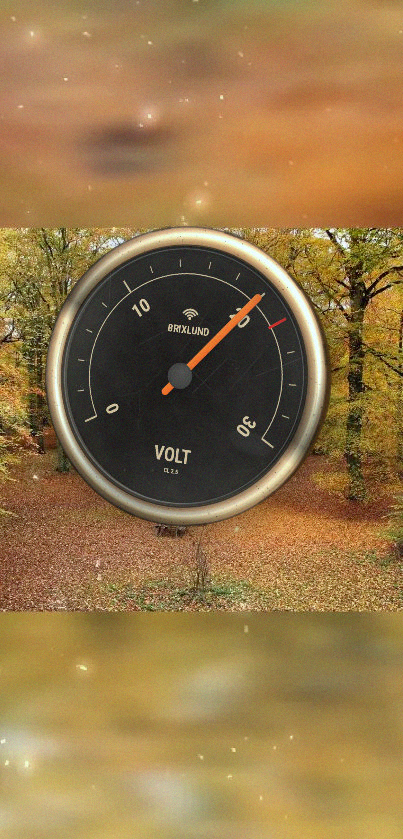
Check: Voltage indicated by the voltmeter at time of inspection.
20 V
